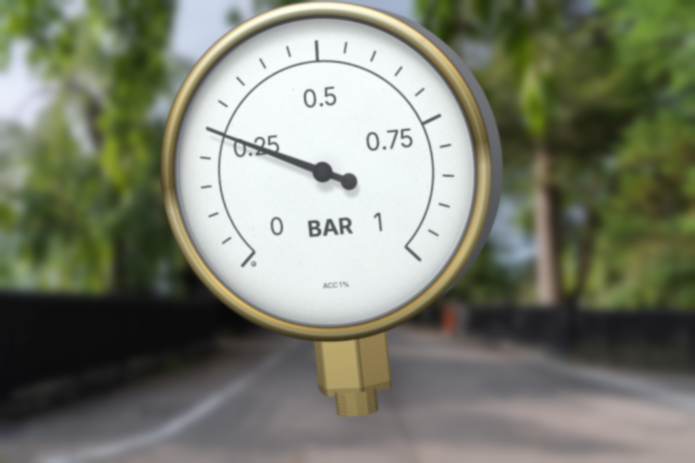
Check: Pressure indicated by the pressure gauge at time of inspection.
0.25 bar
